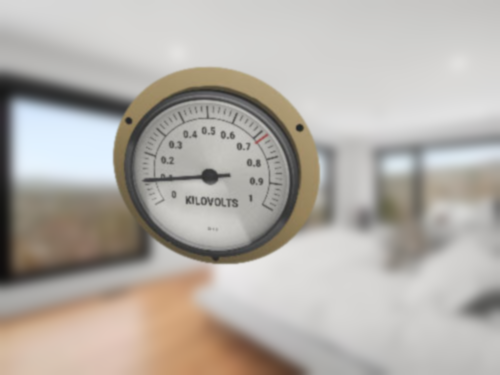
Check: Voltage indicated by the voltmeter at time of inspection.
0.1 kV
